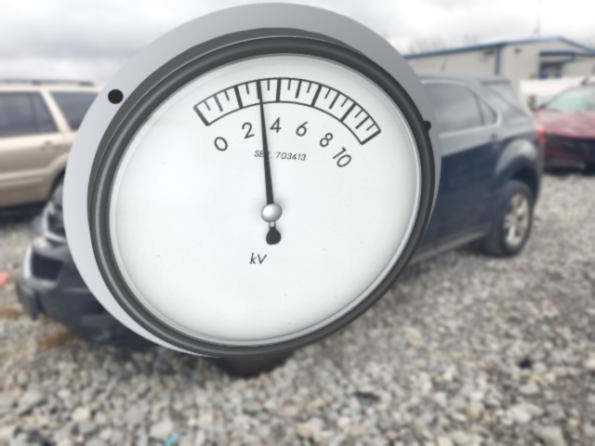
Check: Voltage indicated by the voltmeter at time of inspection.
3 kV
